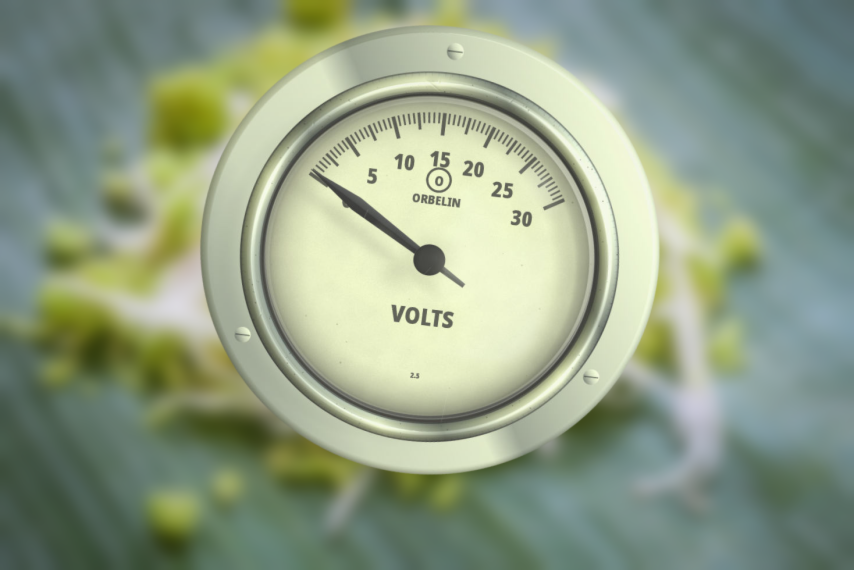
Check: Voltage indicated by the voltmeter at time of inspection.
0.5 V
